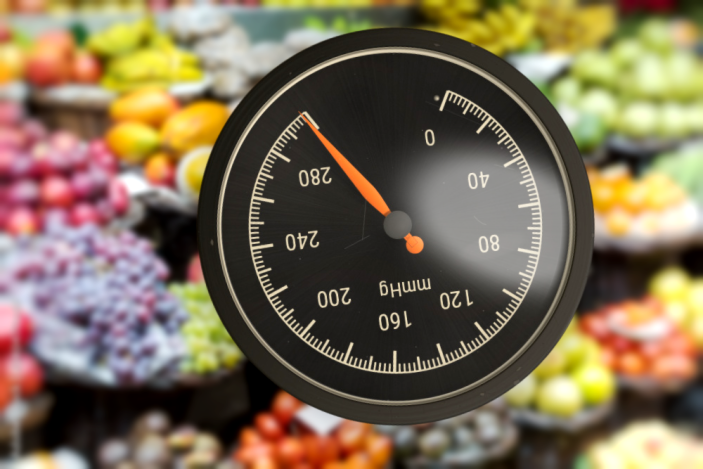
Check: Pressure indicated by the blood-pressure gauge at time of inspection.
298 mmHg
